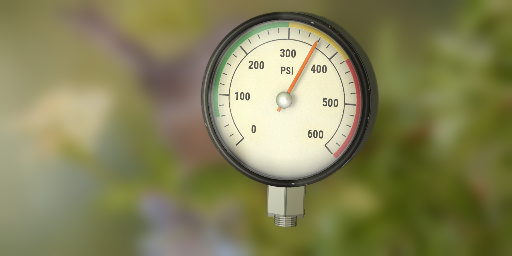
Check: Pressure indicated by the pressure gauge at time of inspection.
360 psi
